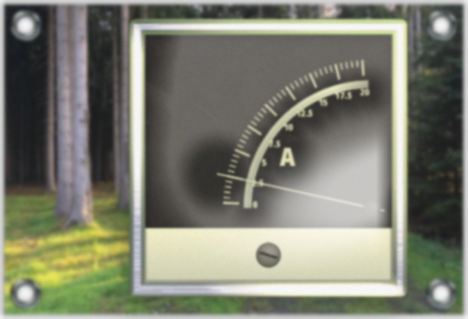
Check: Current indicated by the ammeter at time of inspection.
2.5 A
